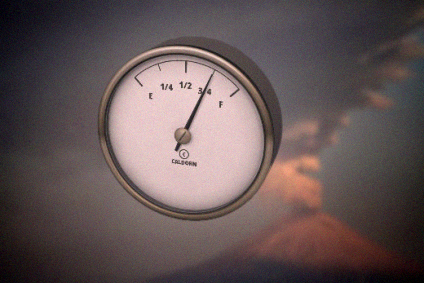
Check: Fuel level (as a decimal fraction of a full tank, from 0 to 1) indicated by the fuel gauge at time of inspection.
0.75
